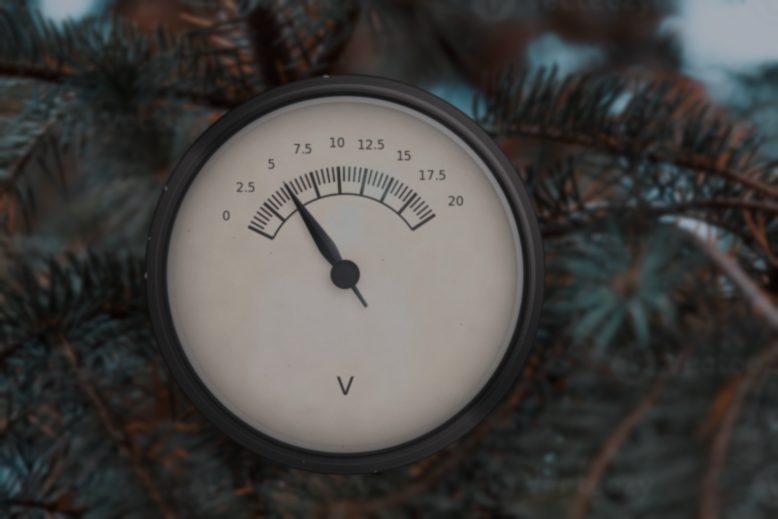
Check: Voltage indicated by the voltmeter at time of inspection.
5 V
